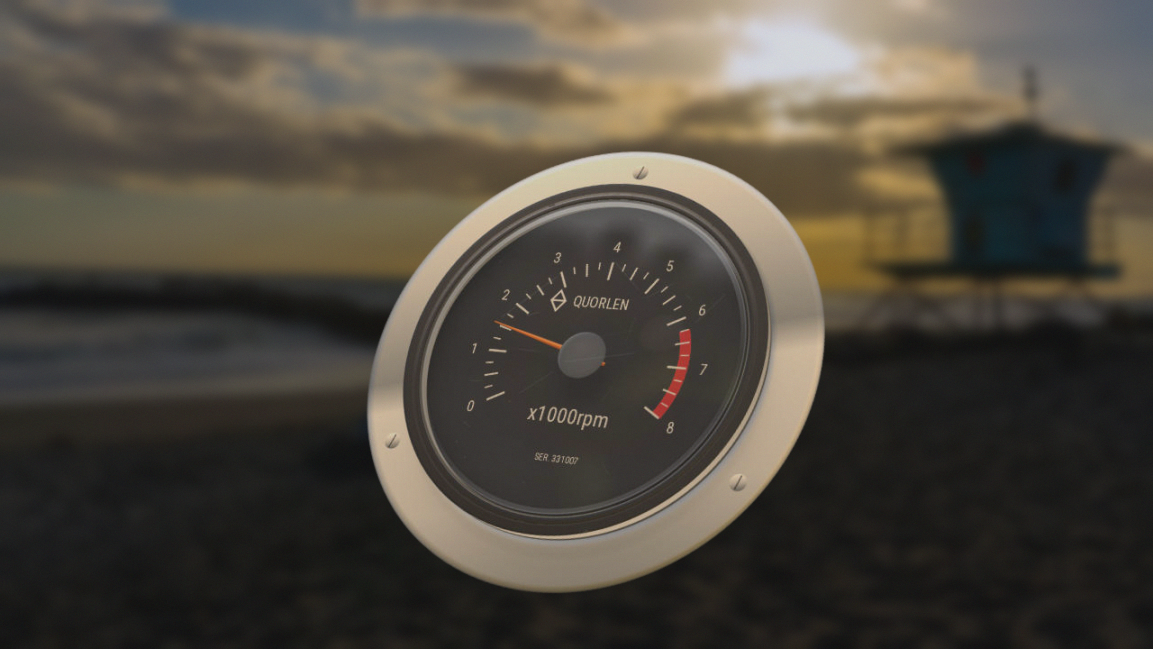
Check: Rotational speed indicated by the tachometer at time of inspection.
1500 rpm
